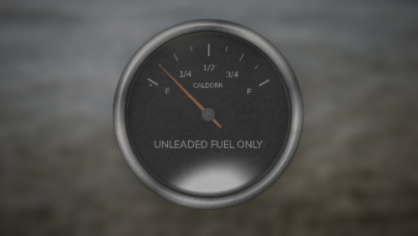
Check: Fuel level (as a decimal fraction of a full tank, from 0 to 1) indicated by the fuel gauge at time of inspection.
0.125
